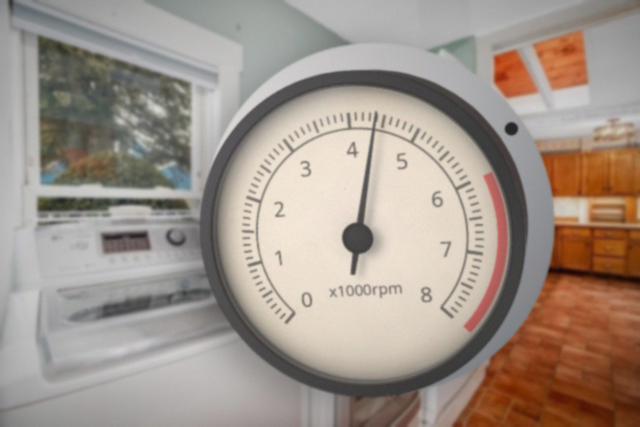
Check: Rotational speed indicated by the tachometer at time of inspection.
4400 rpm
